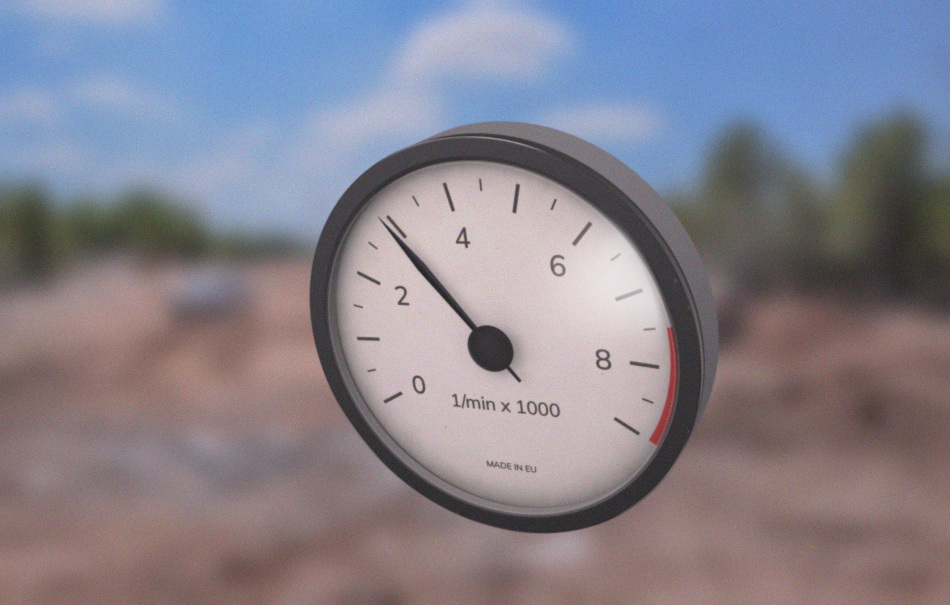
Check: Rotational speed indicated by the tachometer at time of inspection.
3000 rpm
